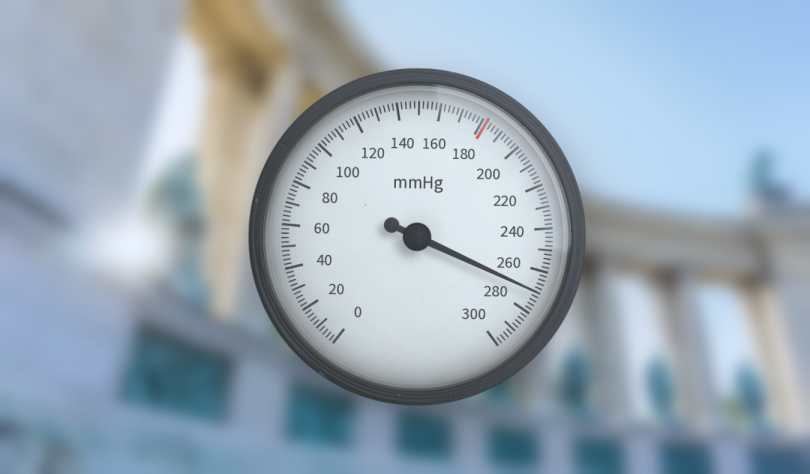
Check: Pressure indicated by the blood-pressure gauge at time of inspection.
270 mmHg
